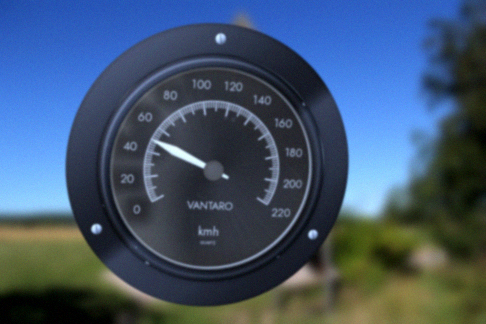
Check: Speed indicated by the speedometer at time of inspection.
50 km/h
